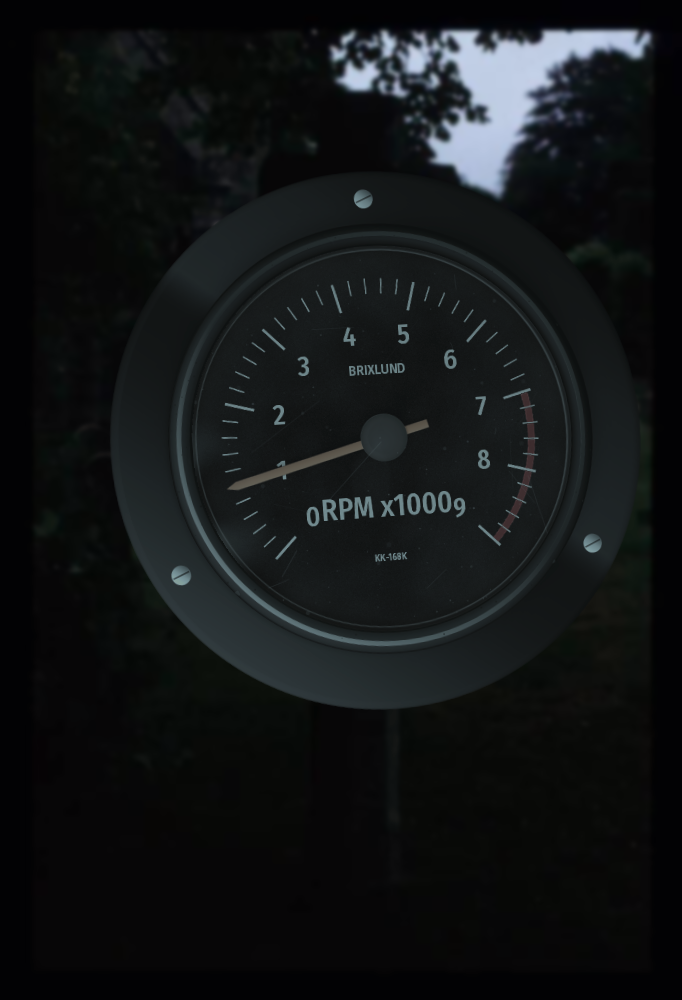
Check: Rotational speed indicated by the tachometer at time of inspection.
1000 rpm
